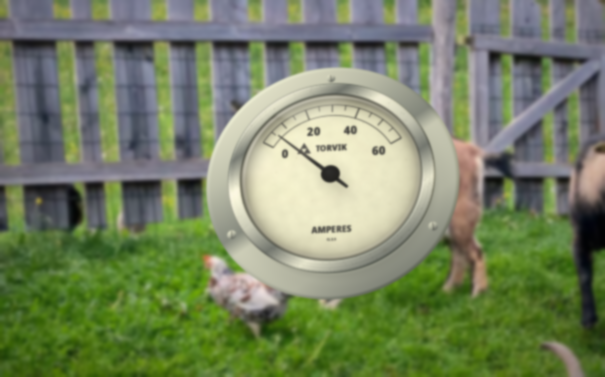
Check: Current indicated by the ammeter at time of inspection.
5 A
